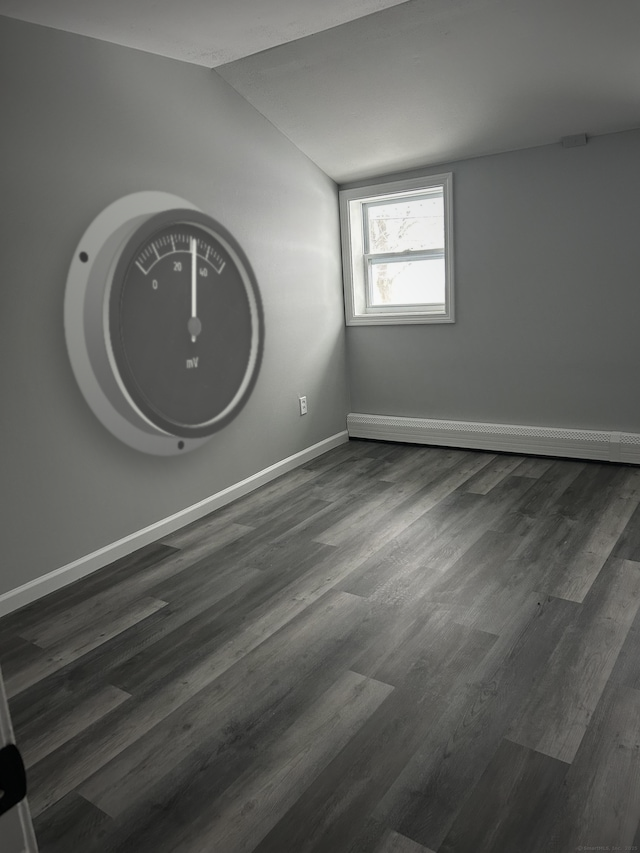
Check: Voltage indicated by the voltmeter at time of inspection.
30 mV
